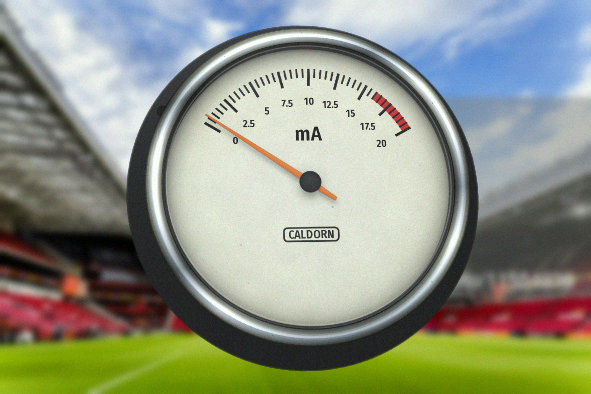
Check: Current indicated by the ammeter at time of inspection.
0.5 mA
